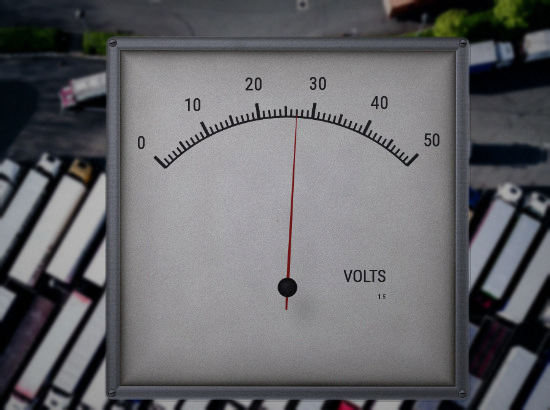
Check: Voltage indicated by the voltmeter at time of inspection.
27 V
